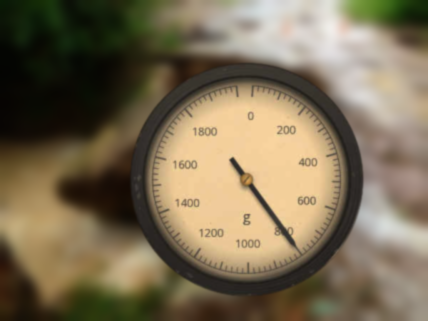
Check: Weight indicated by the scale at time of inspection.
800 g
